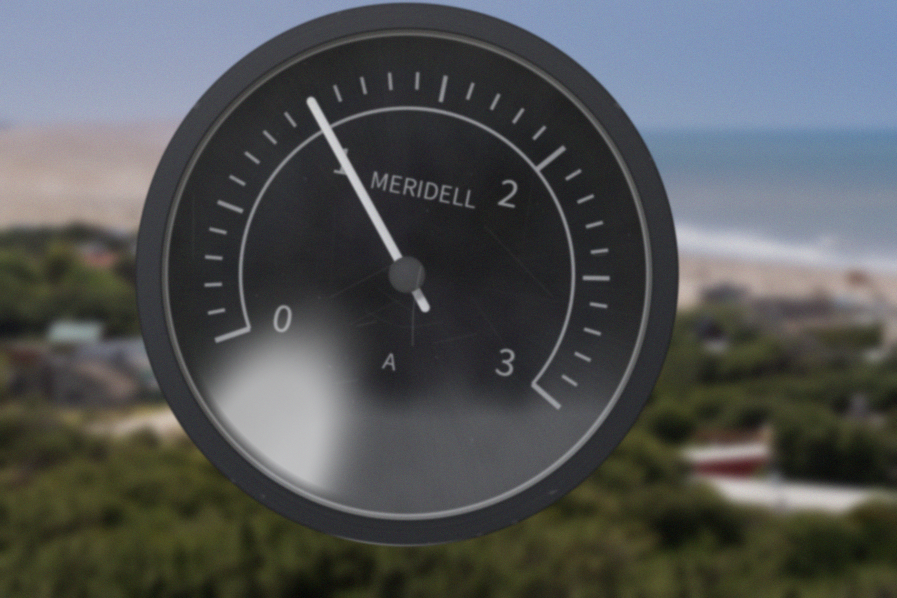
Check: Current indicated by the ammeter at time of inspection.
1 A
